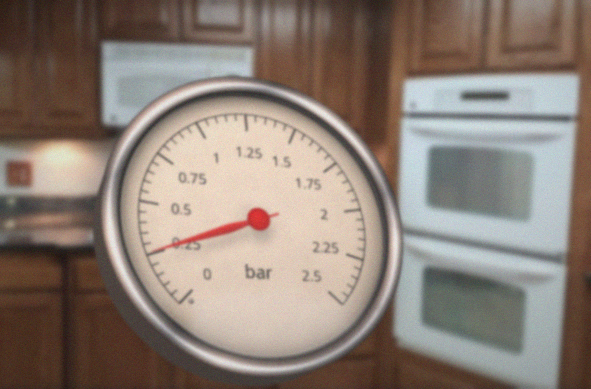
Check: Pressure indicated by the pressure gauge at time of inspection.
0.25 bar
